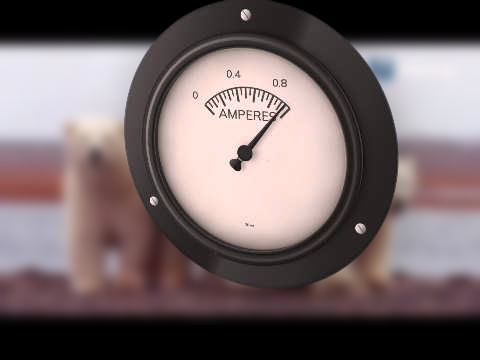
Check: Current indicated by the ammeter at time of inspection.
0.95 A
